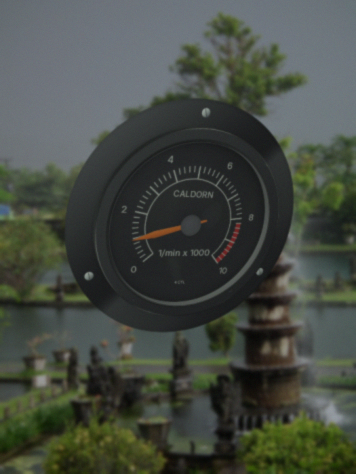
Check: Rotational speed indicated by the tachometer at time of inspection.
1000 rpm
